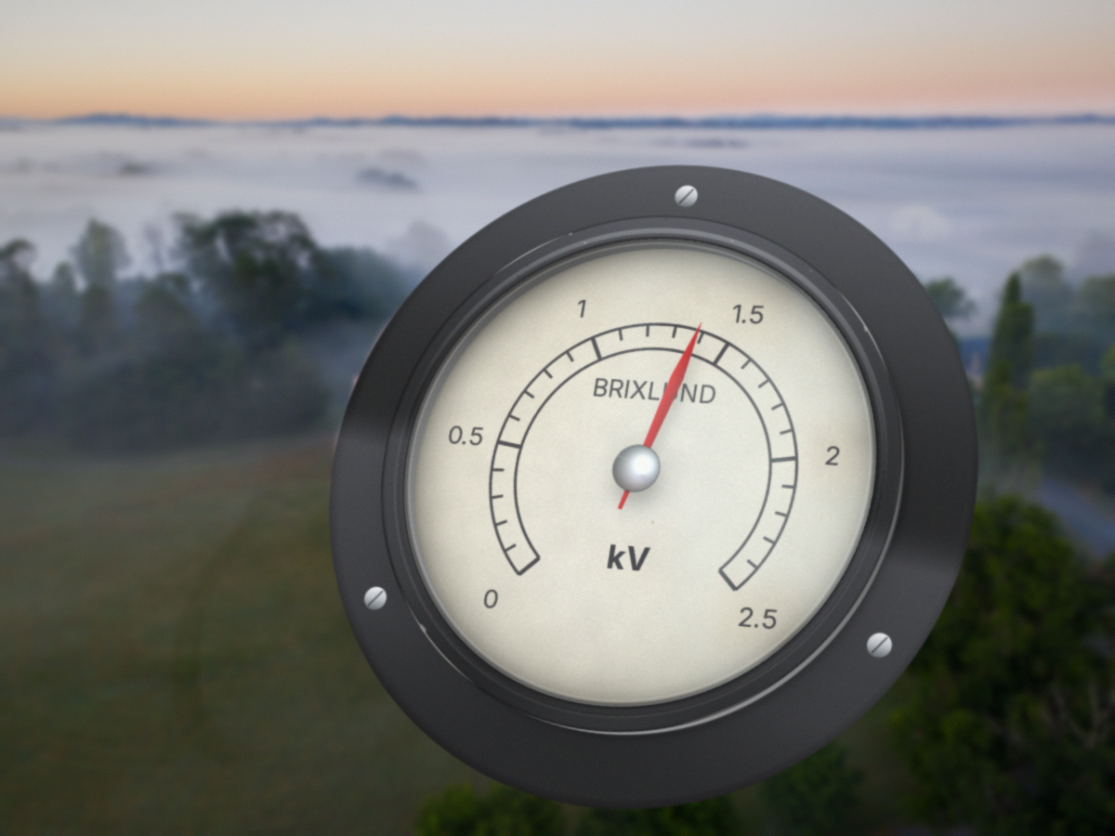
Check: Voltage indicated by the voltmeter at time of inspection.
1.4 kV
